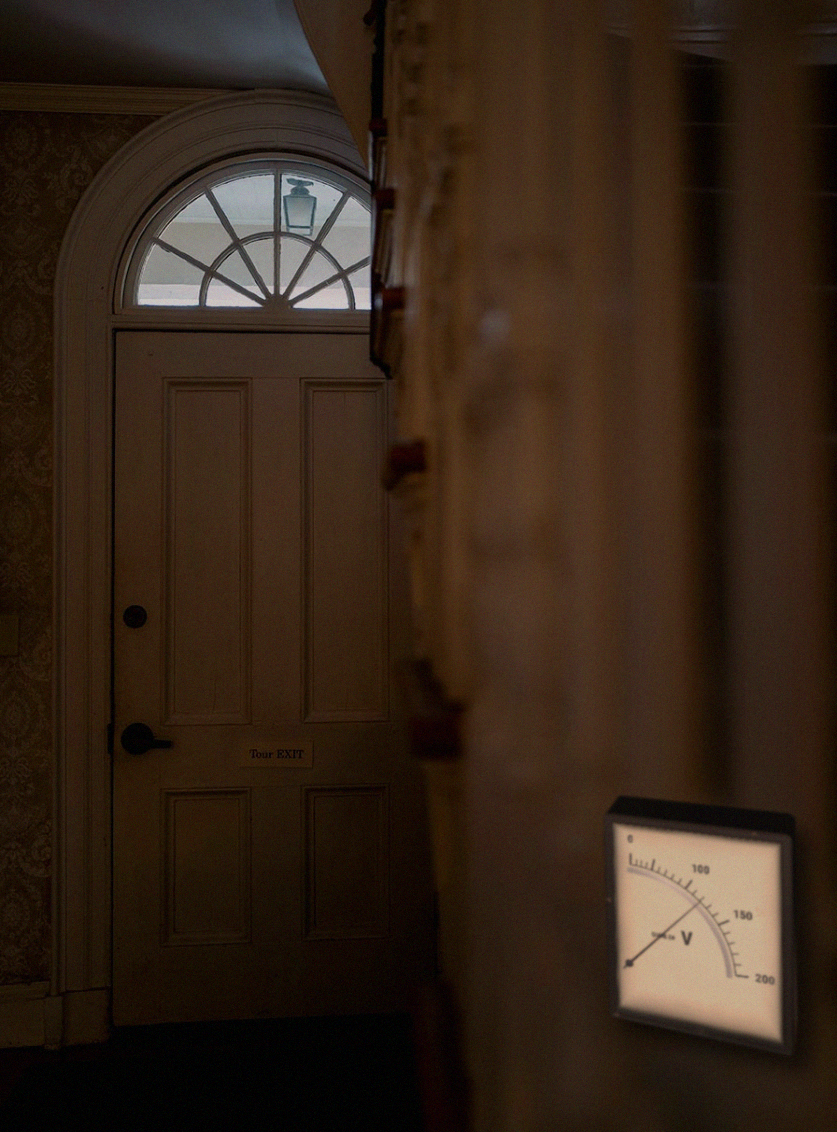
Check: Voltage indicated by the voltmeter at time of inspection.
120 V
